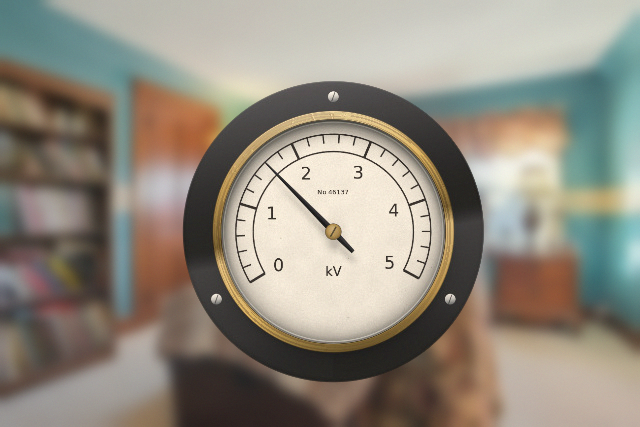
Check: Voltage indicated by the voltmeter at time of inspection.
1.6 kV
